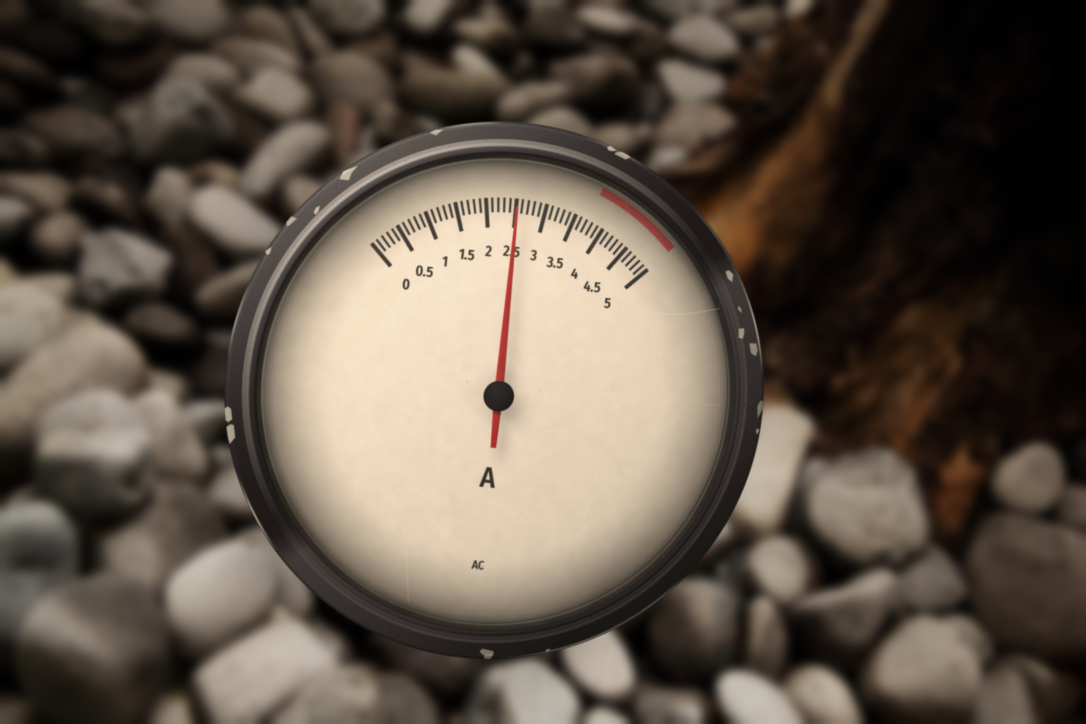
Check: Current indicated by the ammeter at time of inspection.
2.5 A
